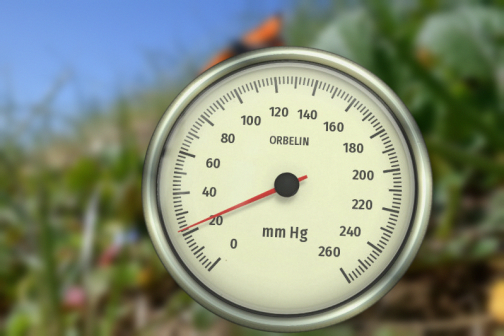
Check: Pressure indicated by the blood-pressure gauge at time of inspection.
22 mmHg
